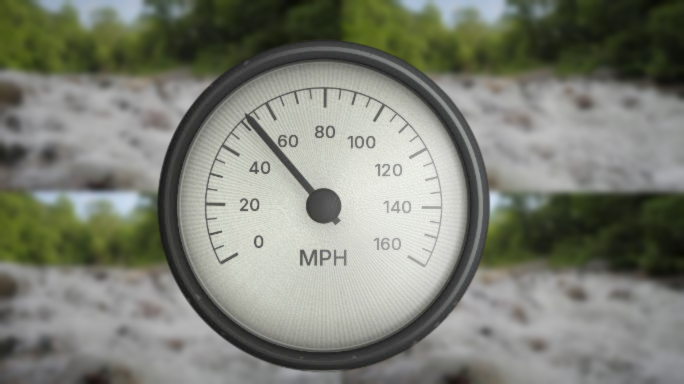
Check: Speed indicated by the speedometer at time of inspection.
52.5 mph
